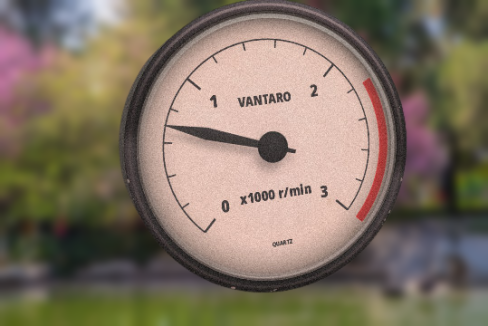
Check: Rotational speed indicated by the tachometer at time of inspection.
700 rpm
